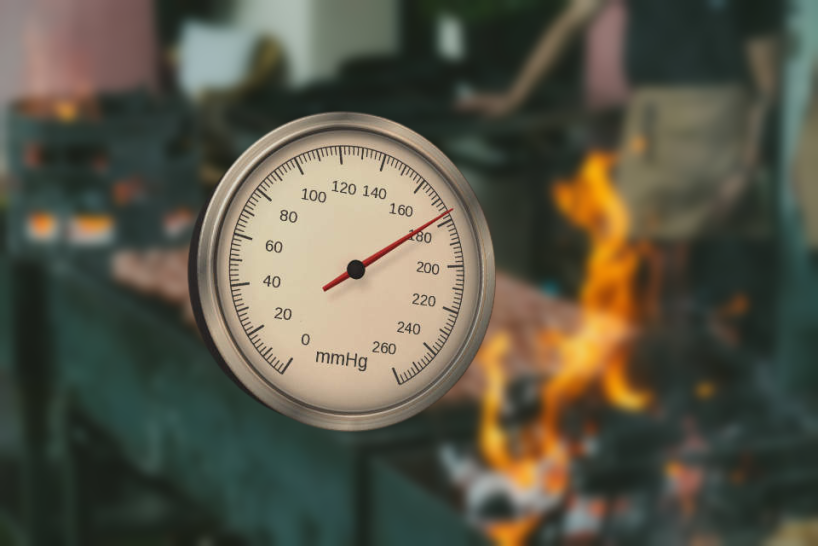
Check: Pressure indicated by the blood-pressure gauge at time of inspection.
176 mmHg
